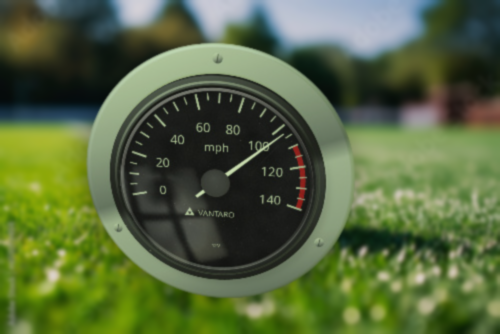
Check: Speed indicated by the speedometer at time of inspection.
102.5 mph
